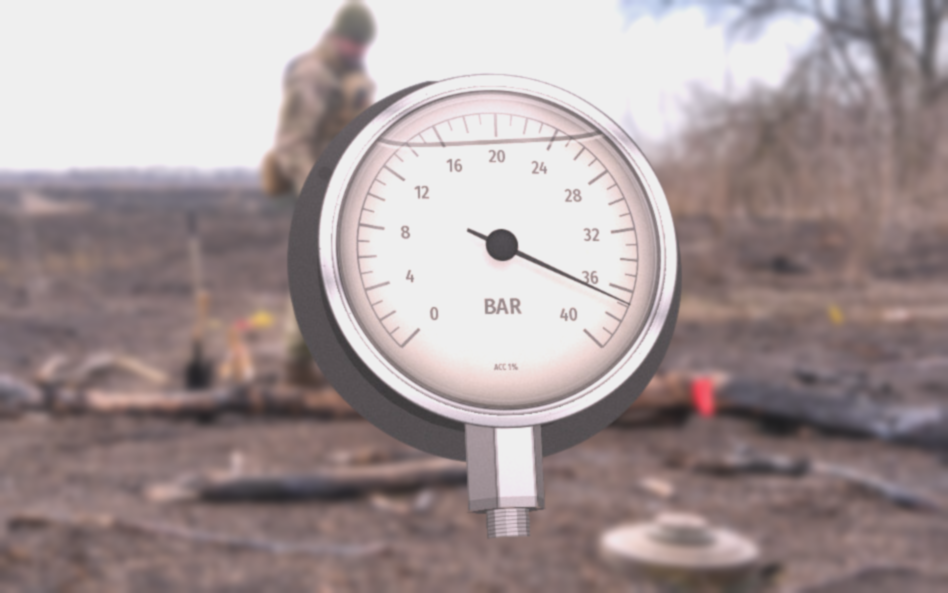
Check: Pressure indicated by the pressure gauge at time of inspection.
37 bar
